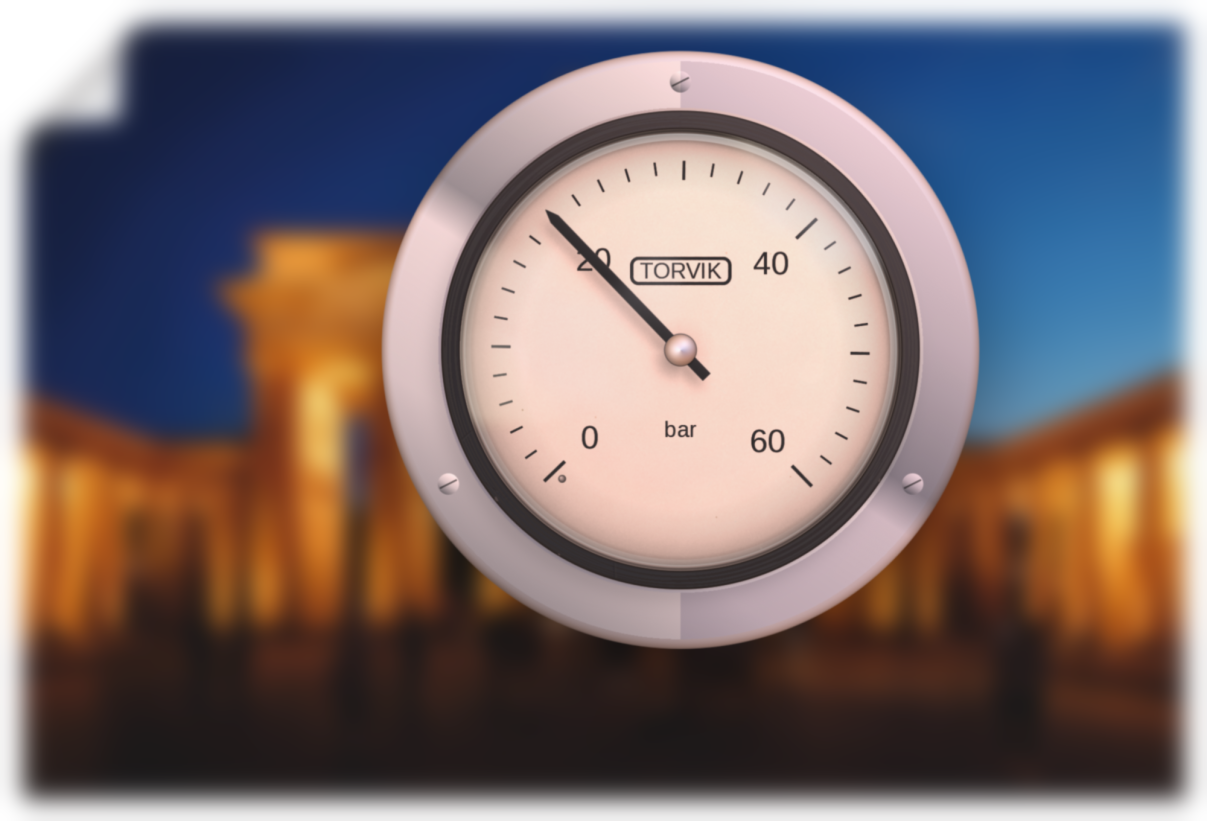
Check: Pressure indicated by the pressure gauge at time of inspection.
20 bar
